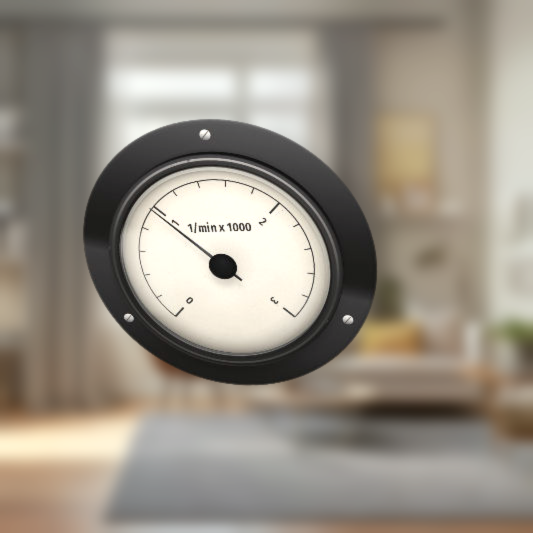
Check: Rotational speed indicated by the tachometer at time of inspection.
1000 rpm
